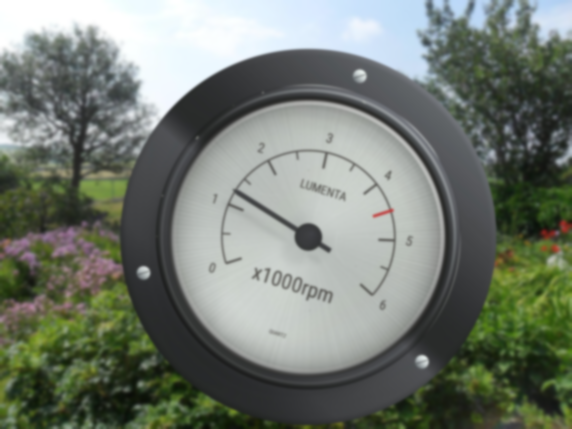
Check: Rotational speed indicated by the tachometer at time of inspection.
1250 rpm
